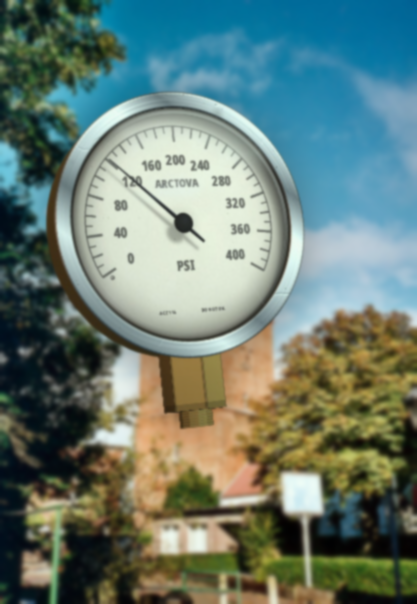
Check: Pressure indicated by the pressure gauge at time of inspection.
120 psi
